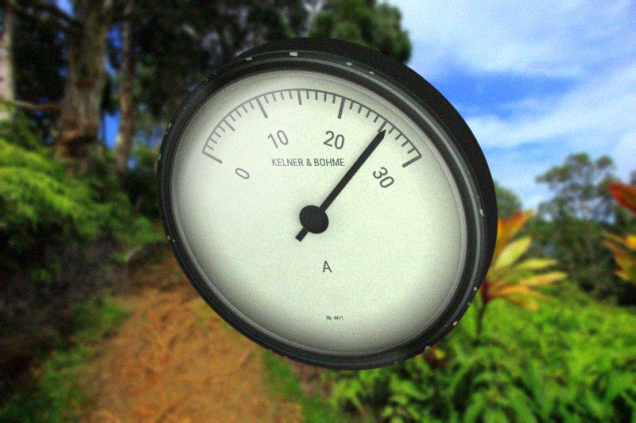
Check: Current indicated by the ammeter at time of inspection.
25.5 A
